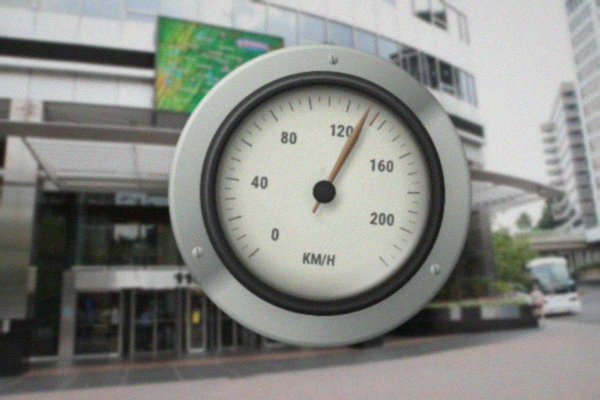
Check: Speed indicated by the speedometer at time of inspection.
130 km/h
